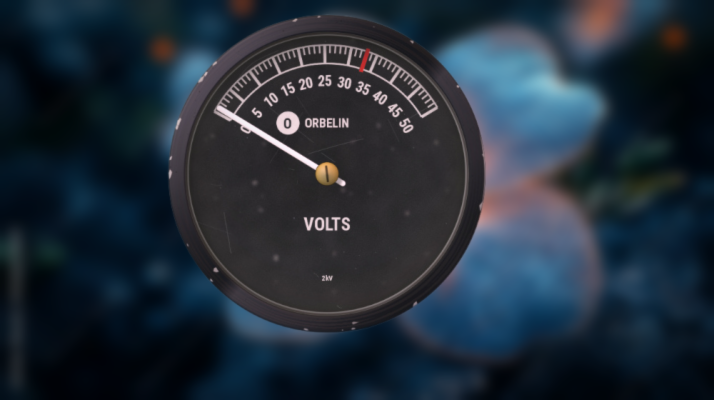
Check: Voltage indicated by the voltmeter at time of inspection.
1 V
